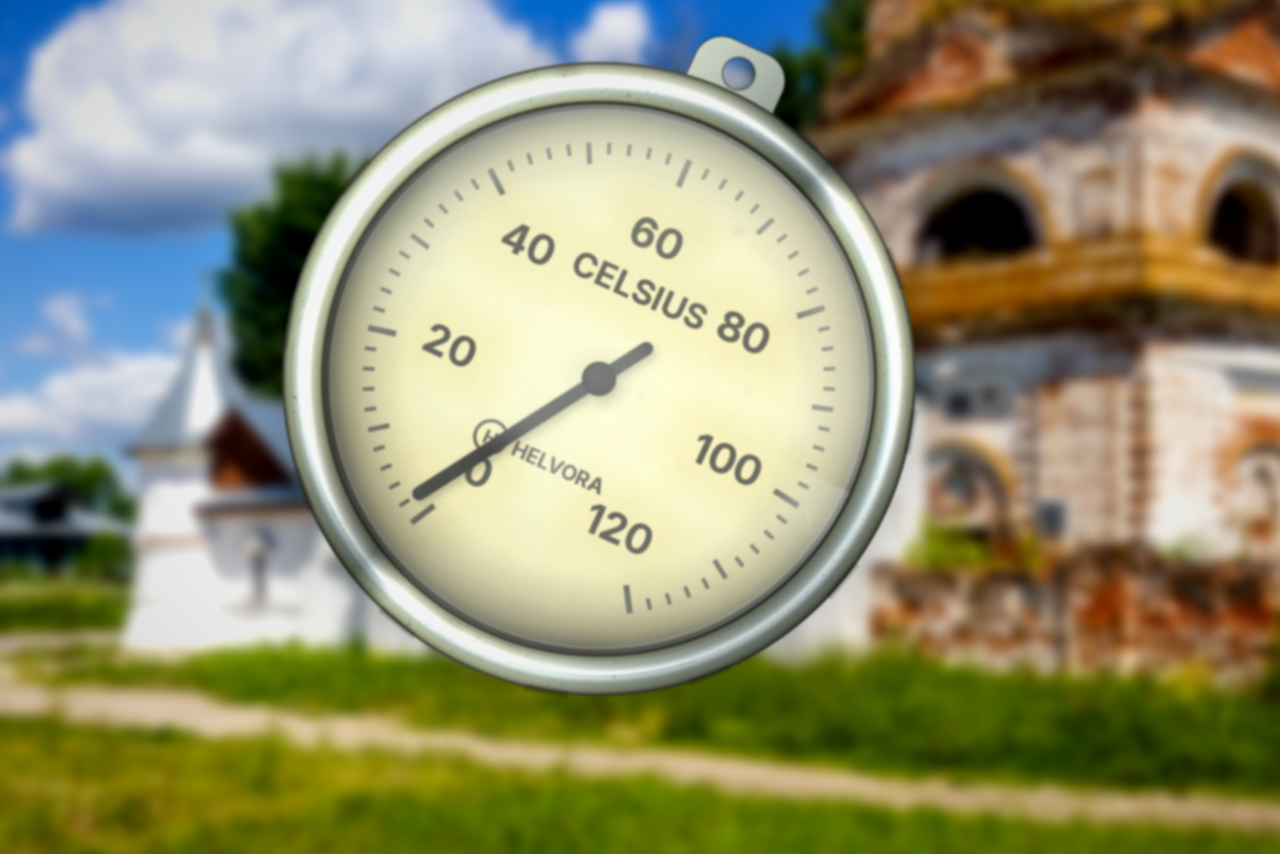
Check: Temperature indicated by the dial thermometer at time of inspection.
2 °C
